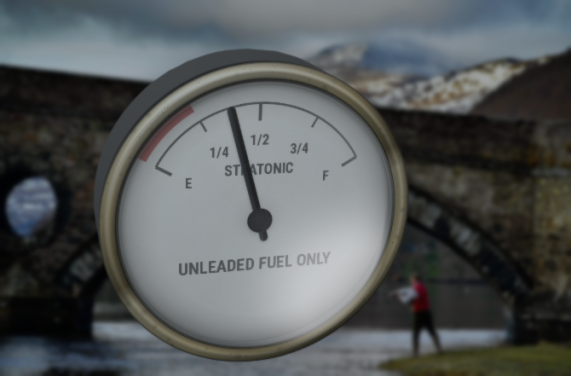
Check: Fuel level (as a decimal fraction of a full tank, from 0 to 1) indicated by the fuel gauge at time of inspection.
0.375
